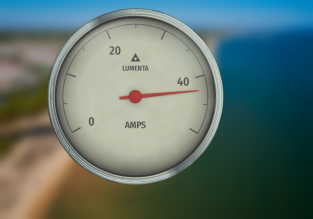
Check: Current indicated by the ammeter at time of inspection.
42.5 A
